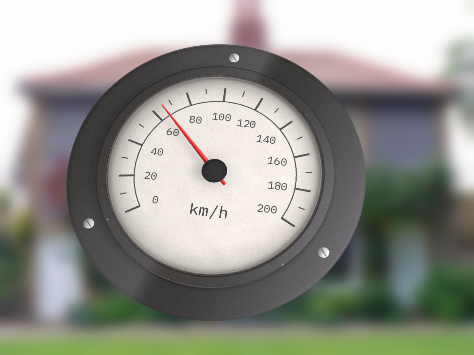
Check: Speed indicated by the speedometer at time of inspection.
65 km/h
